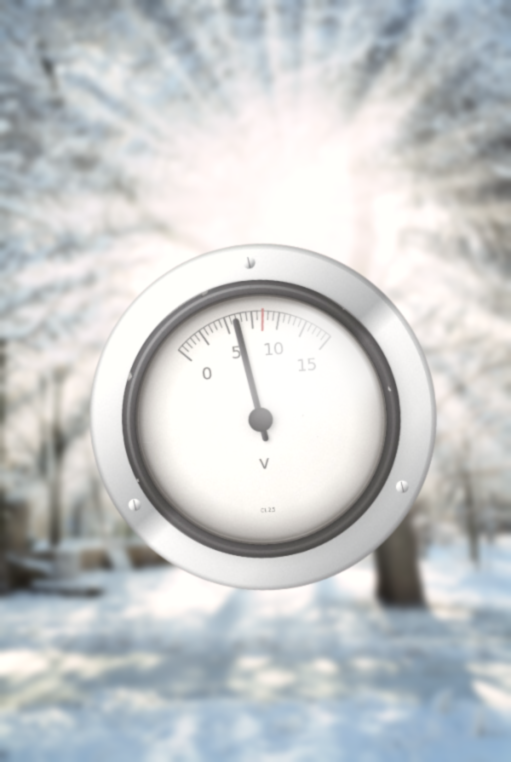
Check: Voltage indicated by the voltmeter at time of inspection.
6 V
